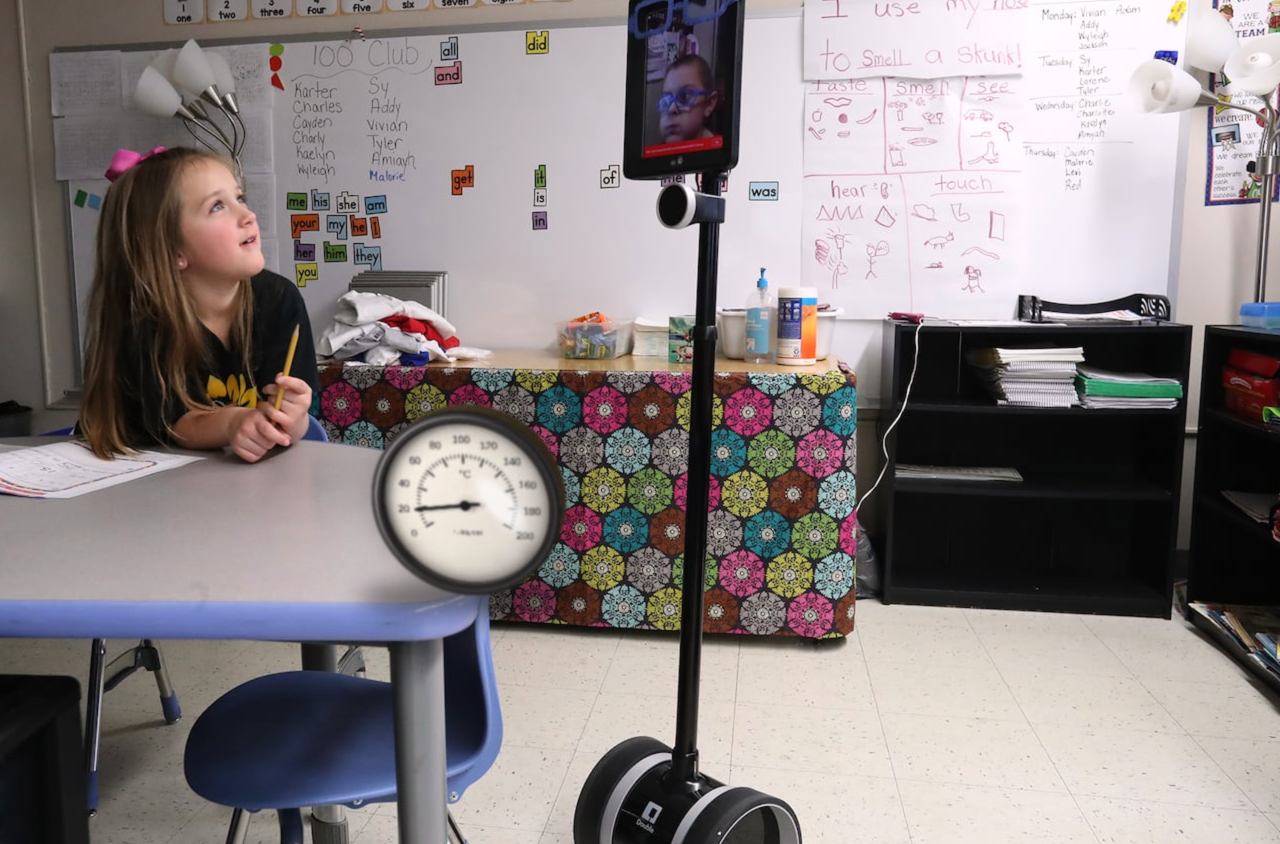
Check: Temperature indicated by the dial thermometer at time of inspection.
20 °C
